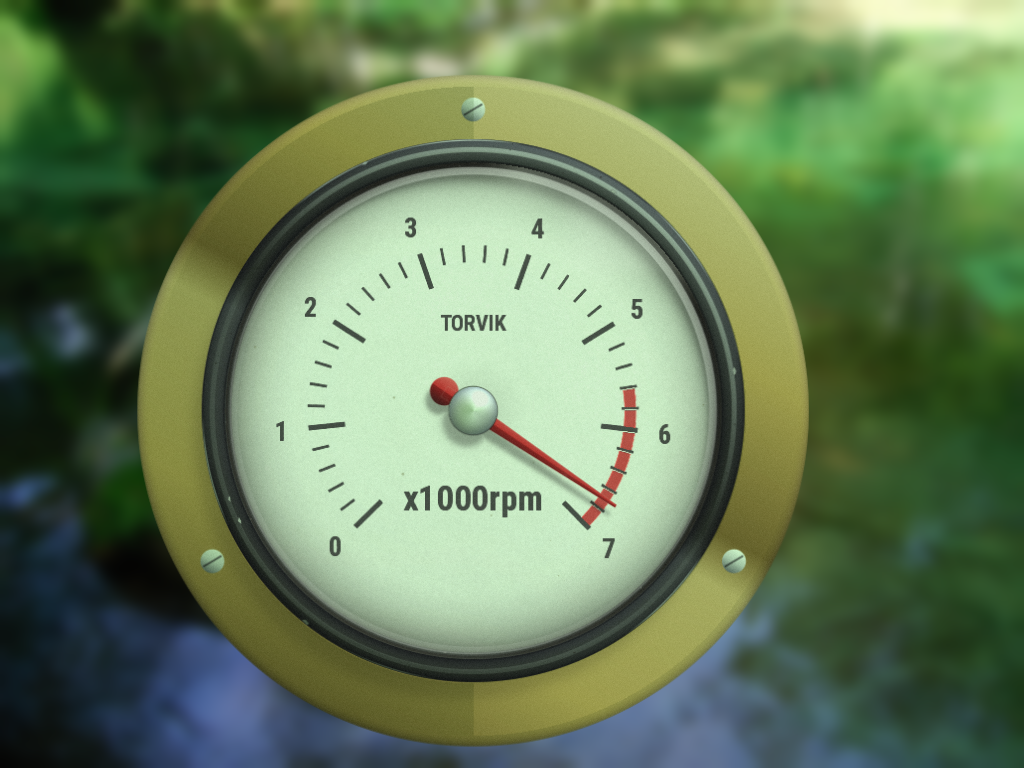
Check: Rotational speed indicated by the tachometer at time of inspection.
6700 rpm
